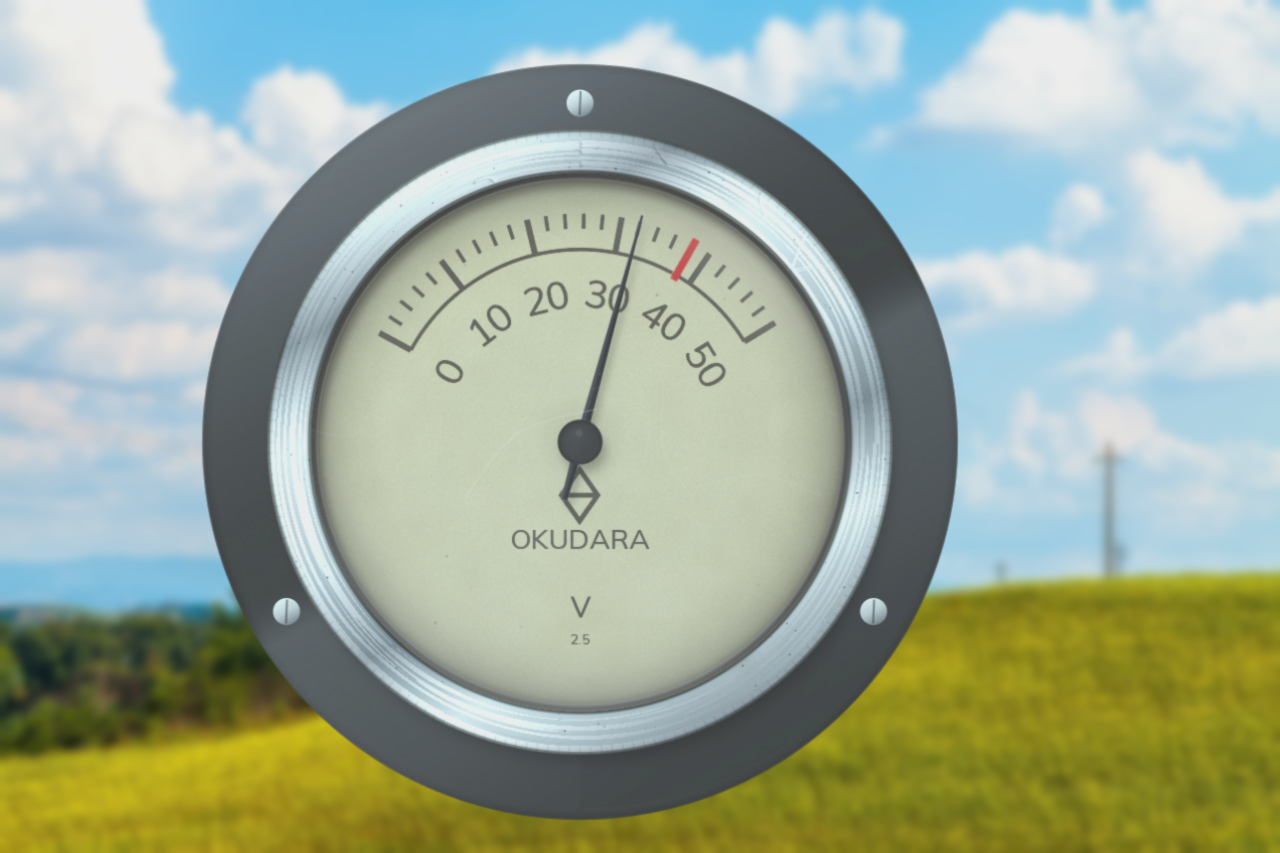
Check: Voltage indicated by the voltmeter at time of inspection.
32 V
